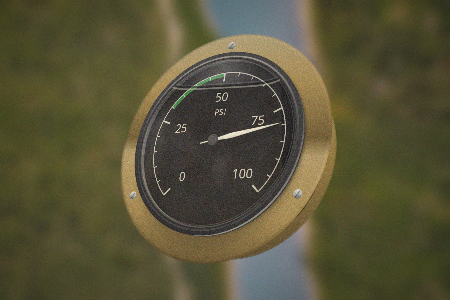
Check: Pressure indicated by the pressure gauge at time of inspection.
80 psi
